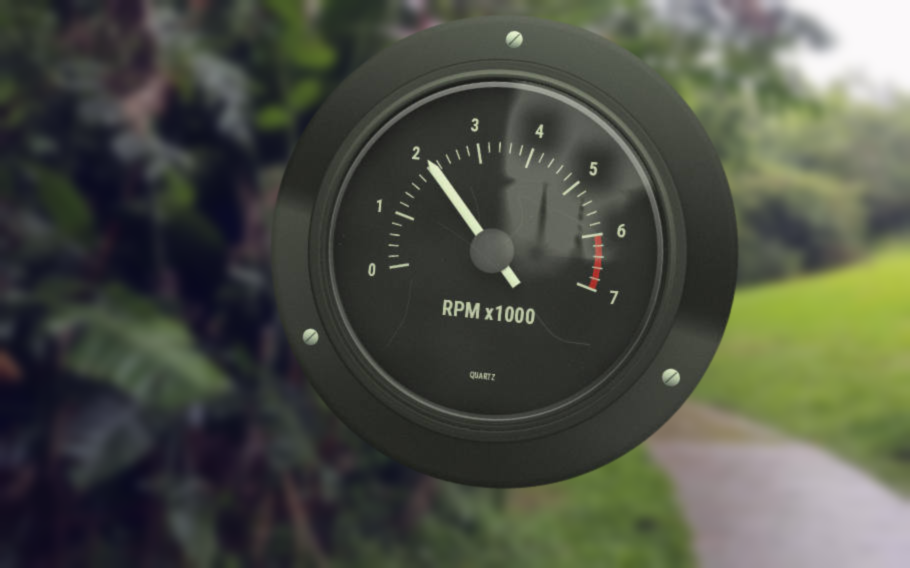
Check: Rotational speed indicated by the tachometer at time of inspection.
2100 rpm
